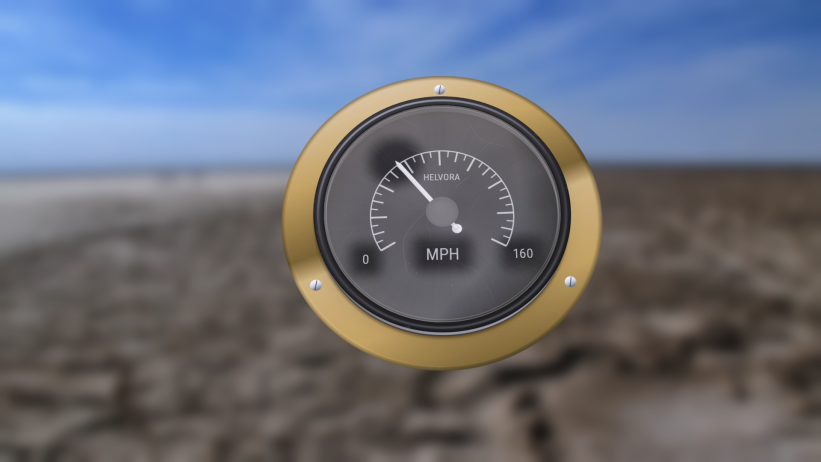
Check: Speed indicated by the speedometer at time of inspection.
55 mph
